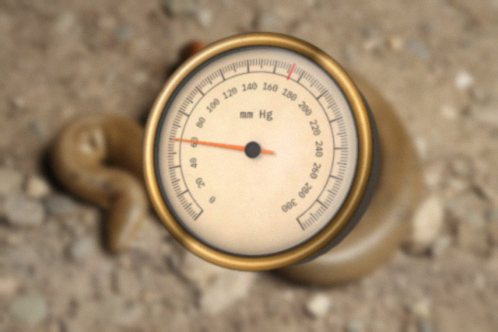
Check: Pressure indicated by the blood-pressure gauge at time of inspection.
60 mmHg
